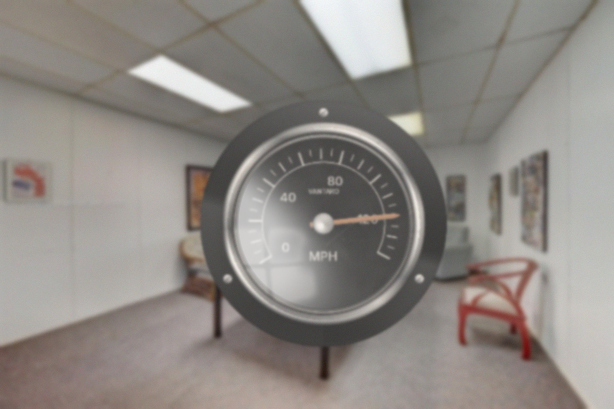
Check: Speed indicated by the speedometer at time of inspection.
120 mph
